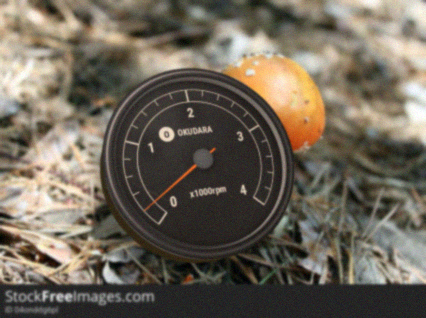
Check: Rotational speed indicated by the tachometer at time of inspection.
200 rpm
